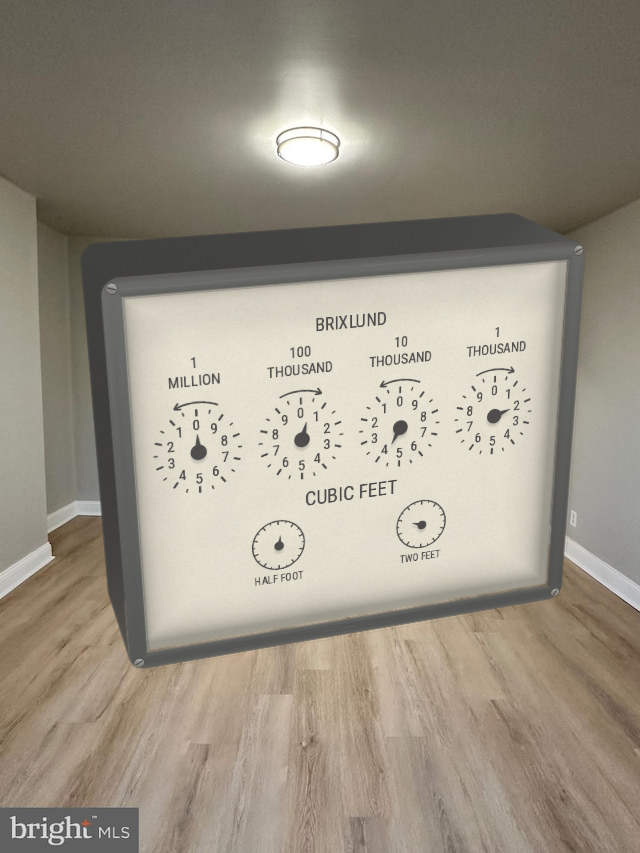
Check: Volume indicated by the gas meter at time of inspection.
4200 ft³
